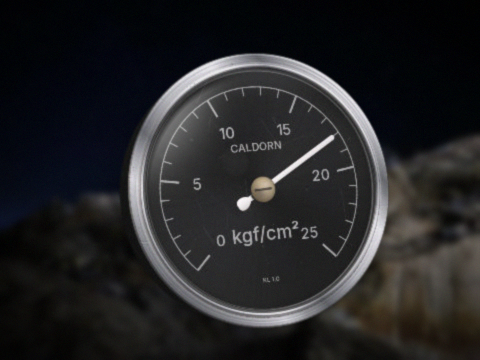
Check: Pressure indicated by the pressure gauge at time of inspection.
18 kg/cm²
